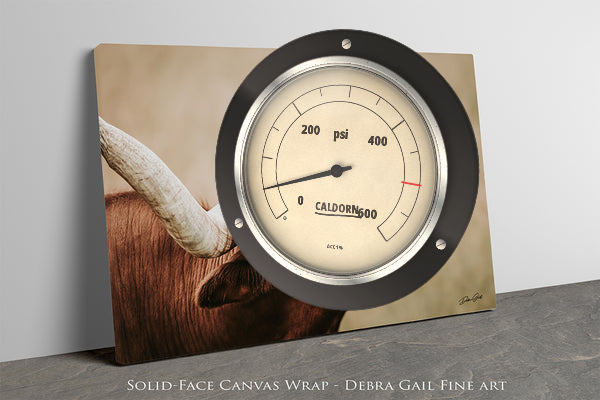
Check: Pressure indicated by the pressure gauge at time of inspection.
50 psi
